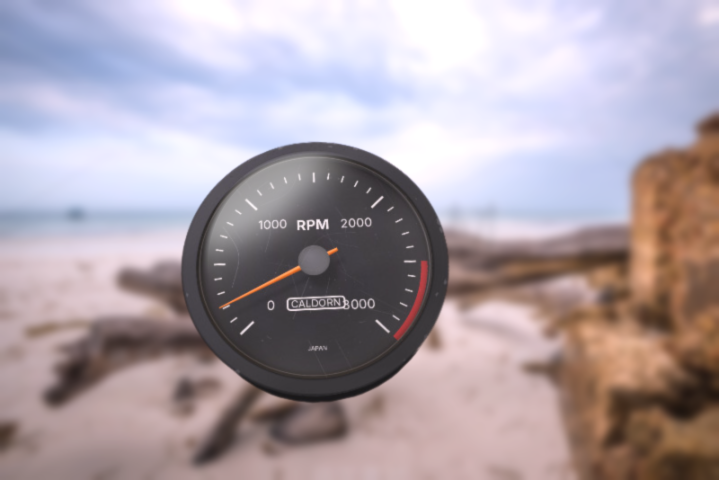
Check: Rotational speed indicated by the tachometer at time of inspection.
200 rpm
